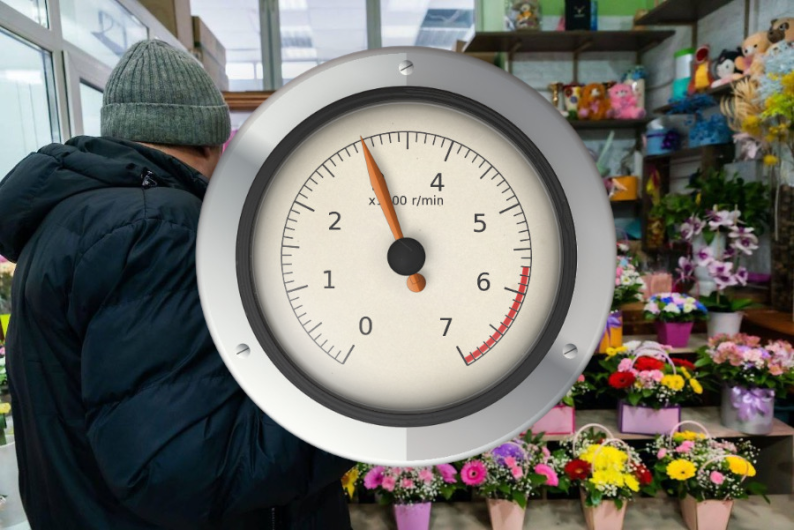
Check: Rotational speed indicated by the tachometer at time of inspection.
3000 rpm
